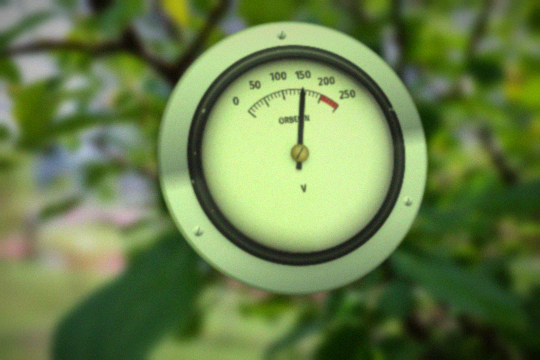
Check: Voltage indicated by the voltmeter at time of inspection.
150 V
